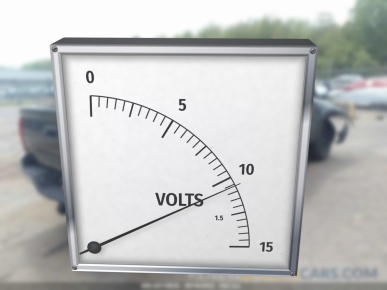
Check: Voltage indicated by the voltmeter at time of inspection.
10.5 V
